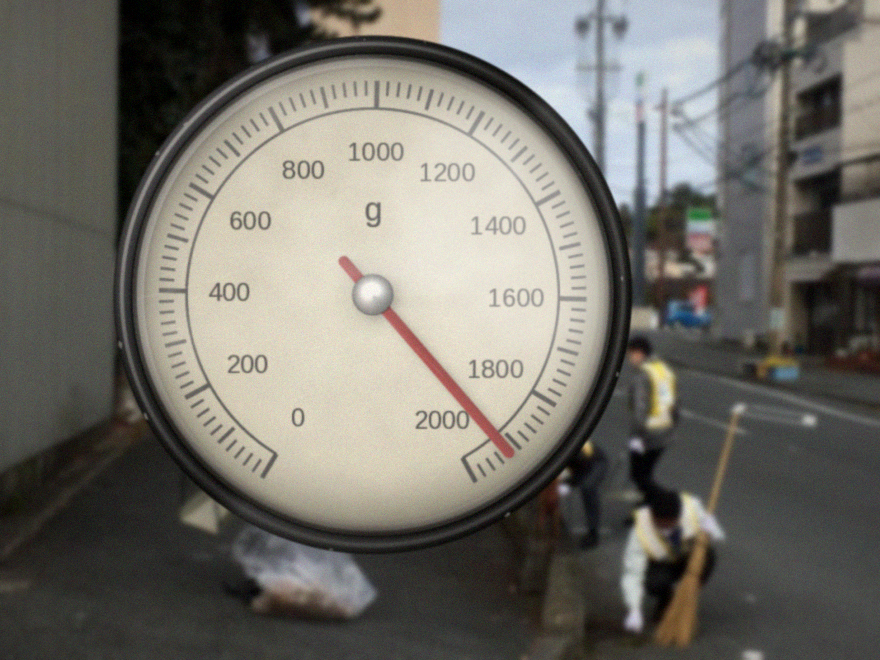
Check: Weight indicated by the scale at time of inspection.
1920 g
